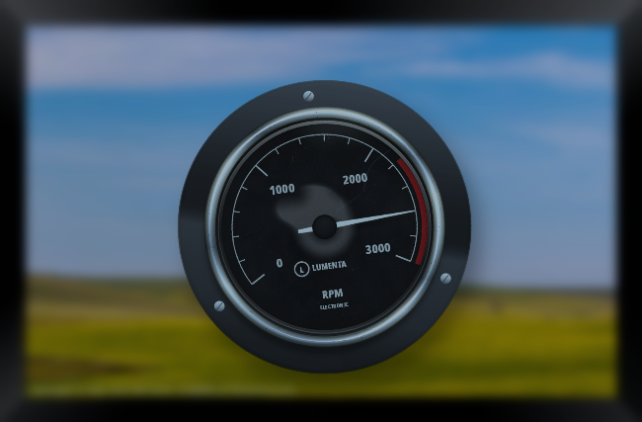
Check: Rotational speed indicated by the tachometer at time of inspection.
2600 rpm
